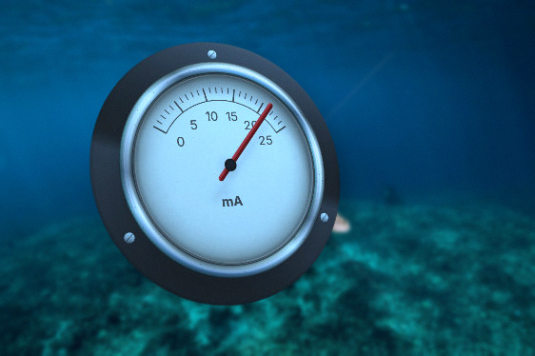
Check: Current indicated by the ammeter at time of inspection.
21 mA
